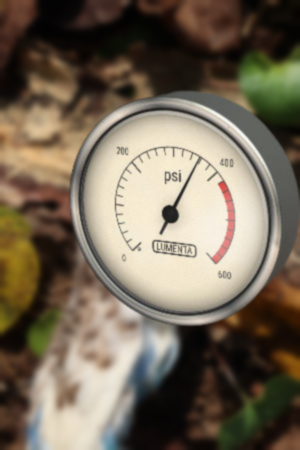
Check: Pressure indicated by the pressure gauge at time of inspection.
360 psi
